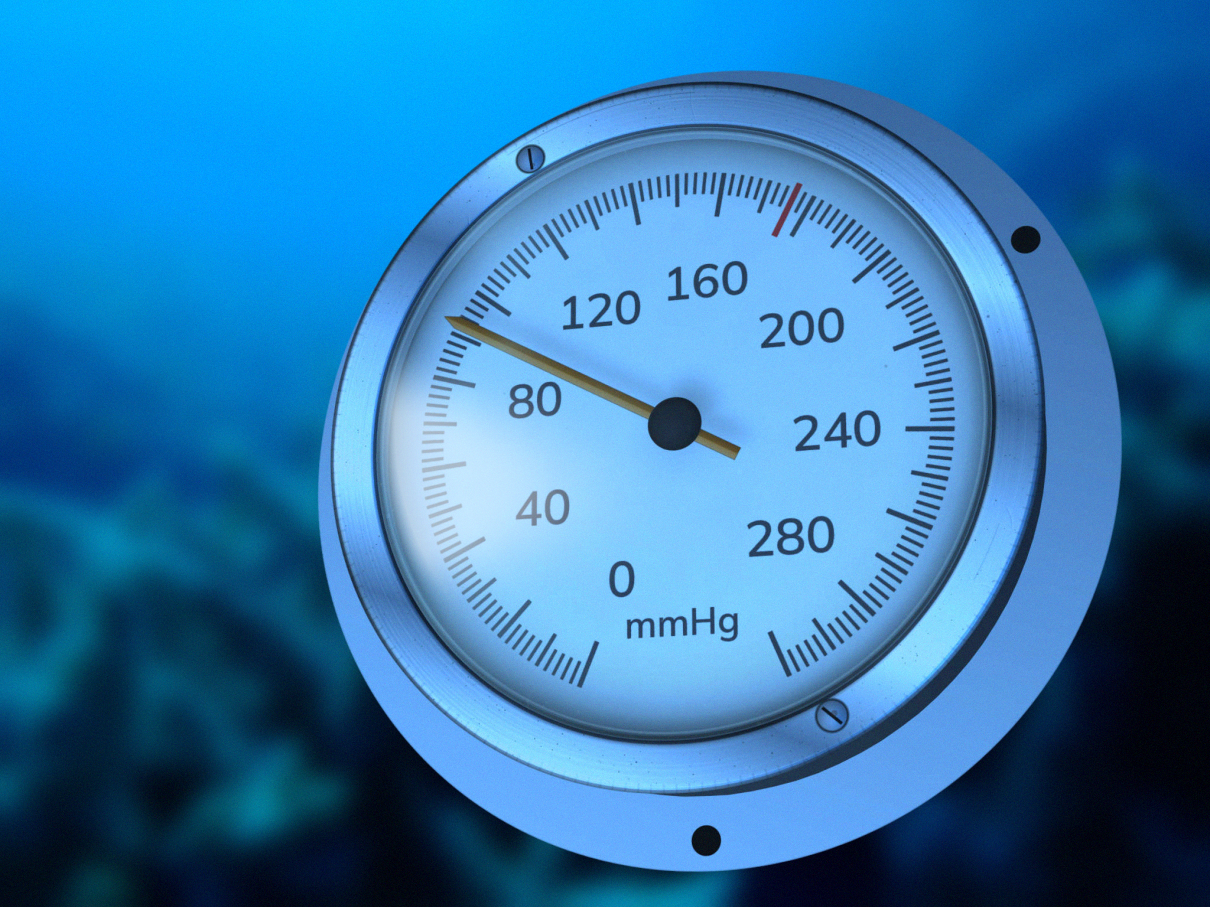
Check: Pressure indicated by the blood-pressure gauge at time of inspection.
92 mmHg
